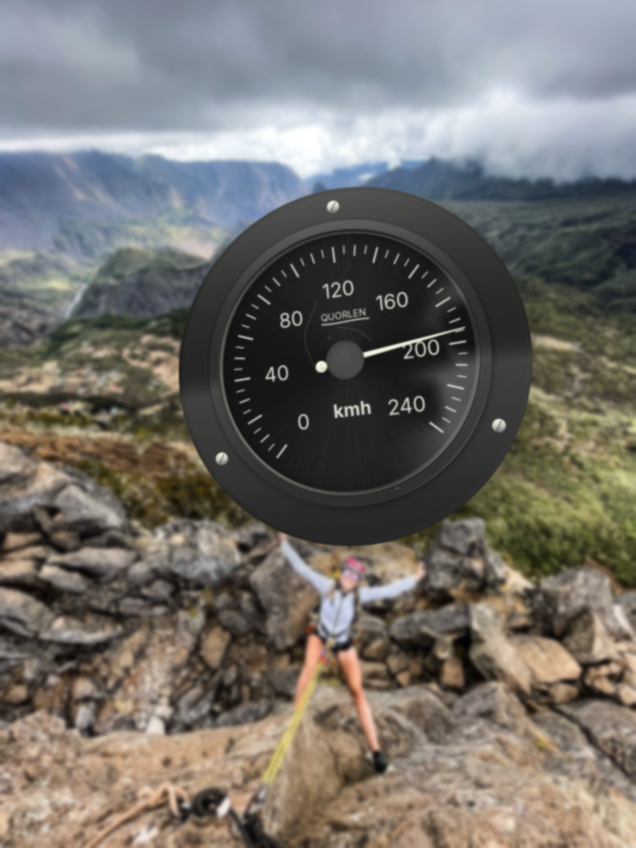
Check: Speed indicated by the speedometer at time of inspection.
195 km/h
